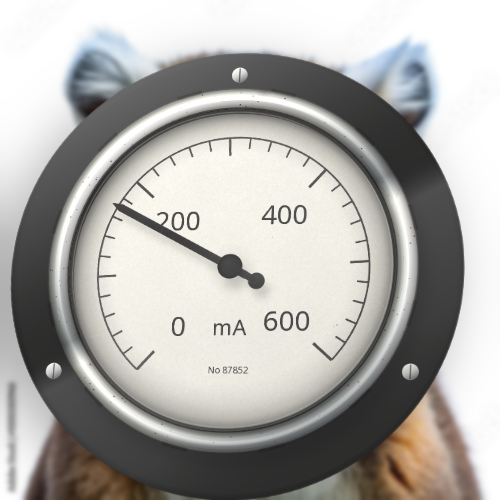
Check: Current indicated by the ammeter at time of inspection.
170 mA
